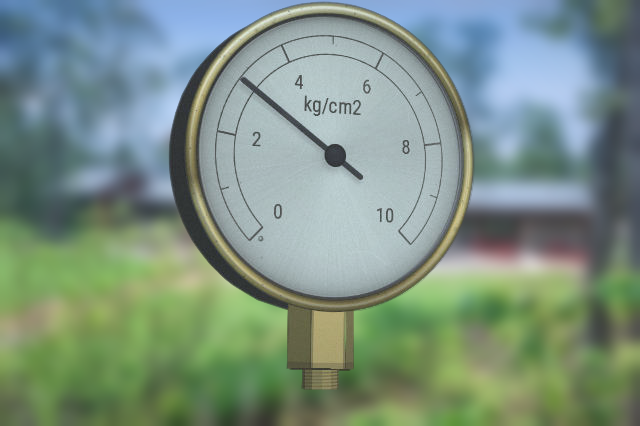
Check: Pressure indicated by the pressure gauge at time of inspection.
3 kg/cm²
